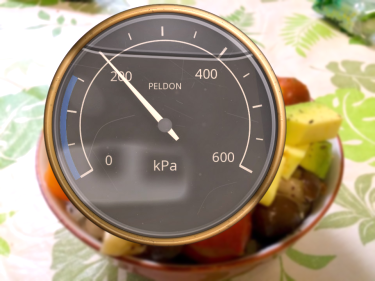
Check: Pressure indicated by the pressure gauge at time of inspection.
200 kPa
